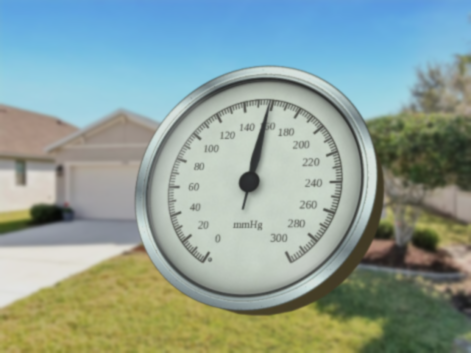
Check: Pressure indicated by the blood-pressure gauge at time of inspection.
160 mmHg
